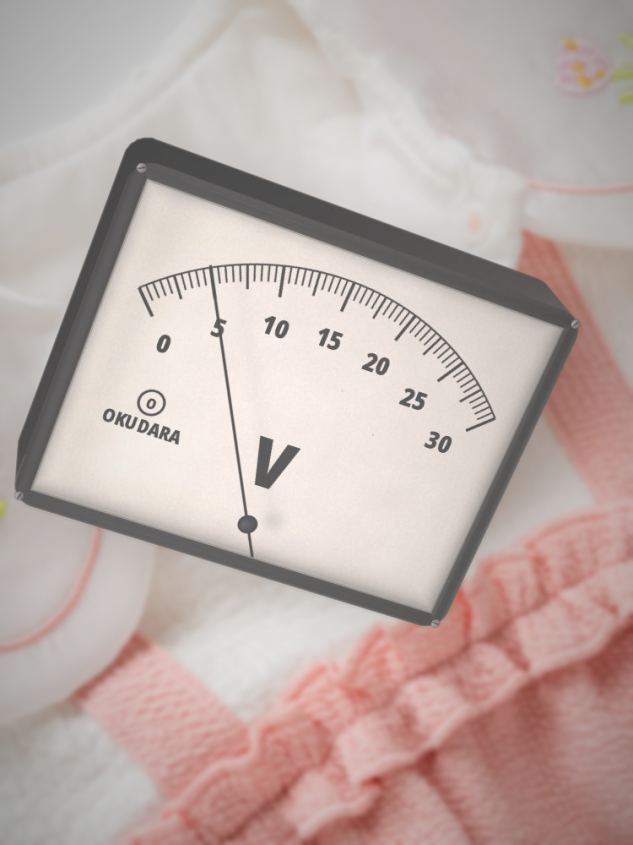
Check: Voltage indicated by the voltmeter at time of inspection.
5 V
